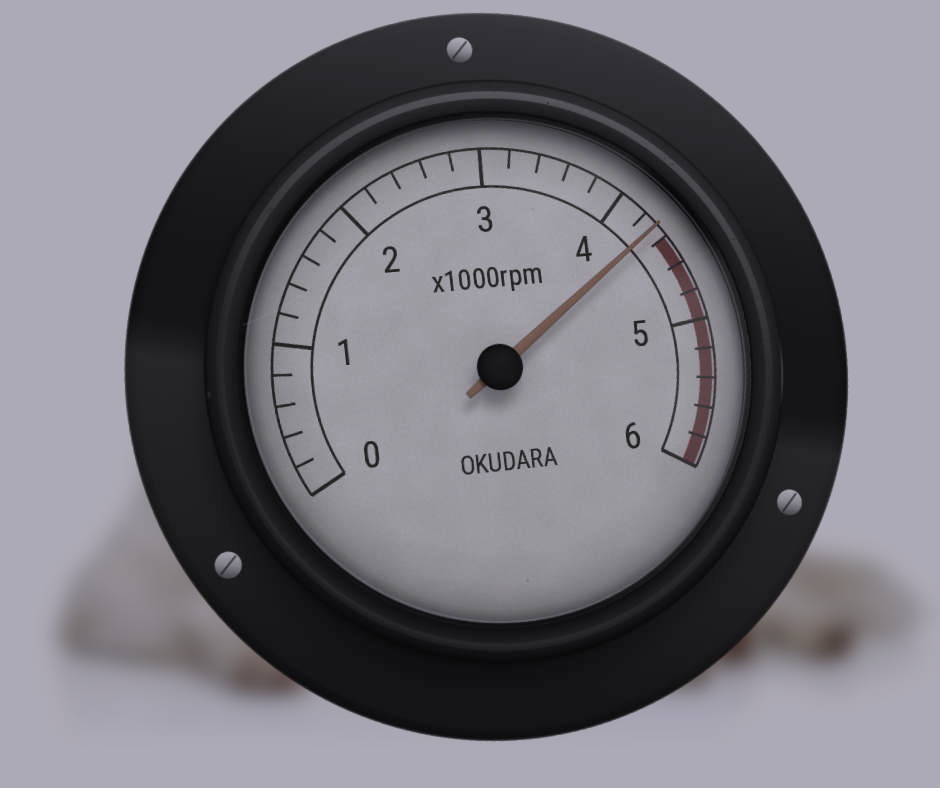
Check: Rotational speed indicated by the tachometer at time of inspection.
4300 rpm
